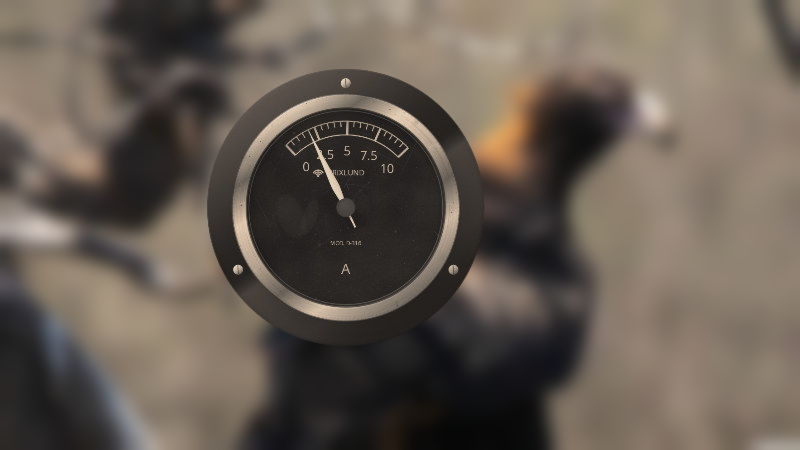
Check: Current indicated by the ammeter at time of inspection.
2 A
